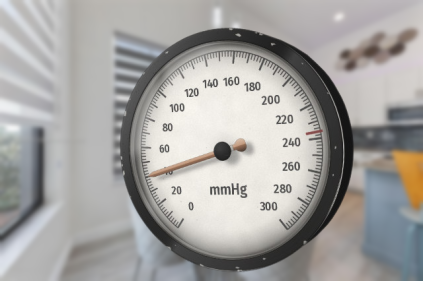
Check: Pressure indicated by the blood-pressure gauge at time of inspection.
40 mmHg
